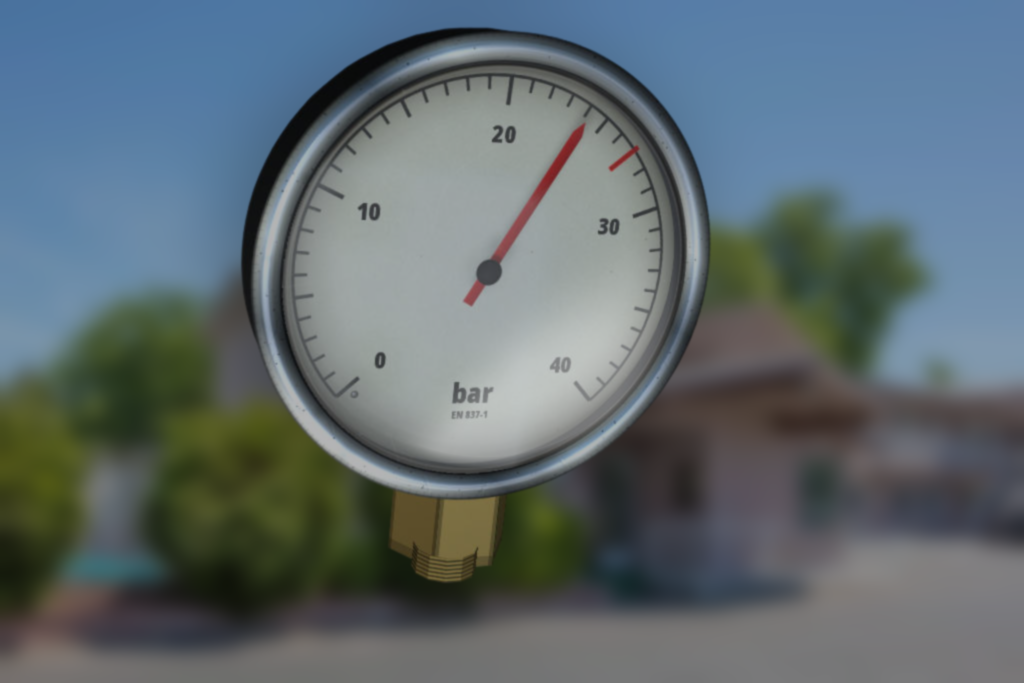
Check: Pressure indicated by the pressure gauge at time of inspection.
24 bar
